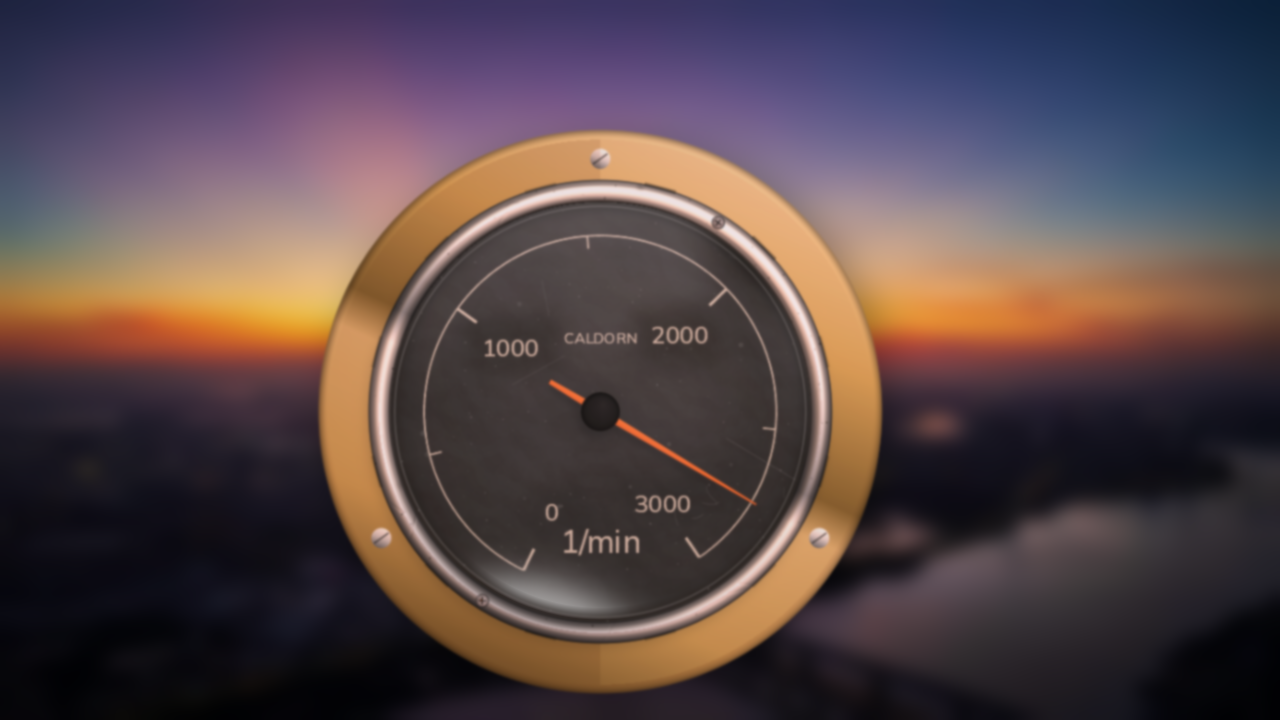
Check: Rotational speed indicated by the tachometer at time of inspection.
2750 rpm
